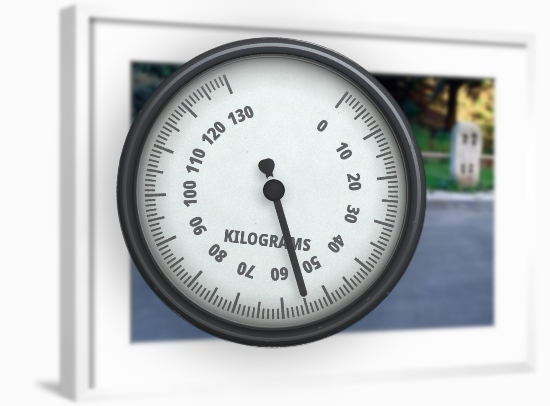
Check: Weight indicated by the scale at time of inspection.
55 kg
